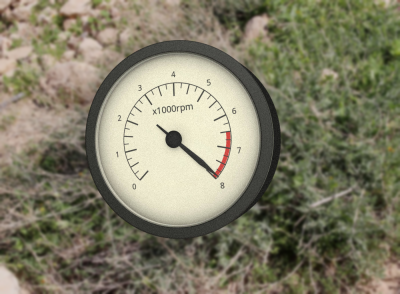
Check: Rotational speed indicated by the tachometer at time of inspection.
7875 rpm
